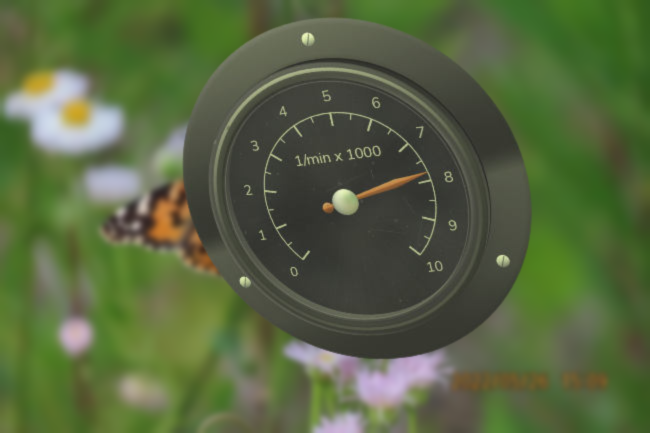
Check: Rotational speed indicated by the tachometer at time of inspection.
7750 rpm
